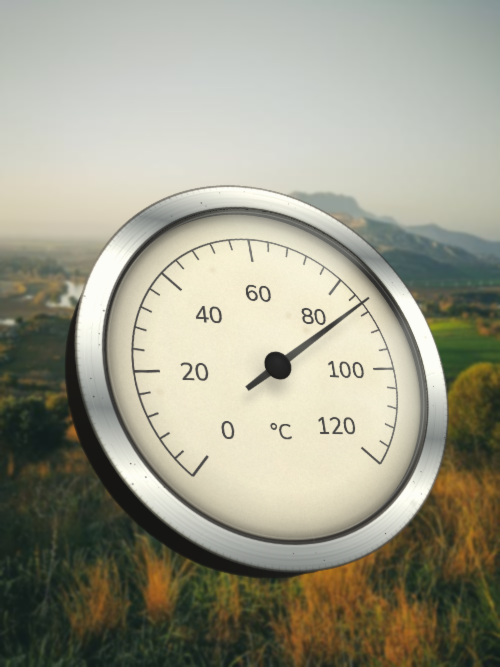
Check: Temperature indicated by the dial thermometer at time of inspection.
86 °C
